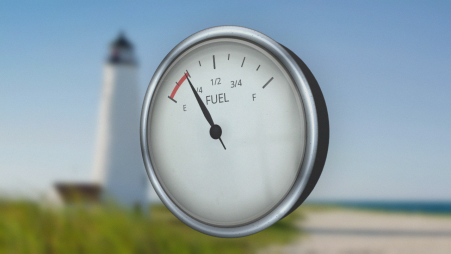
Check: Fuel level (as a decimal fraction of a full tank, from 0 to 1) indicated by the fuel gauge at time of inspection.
0.25
